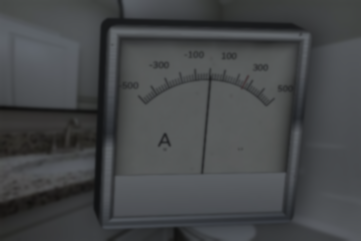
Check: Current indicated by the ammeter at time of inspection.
0 A
